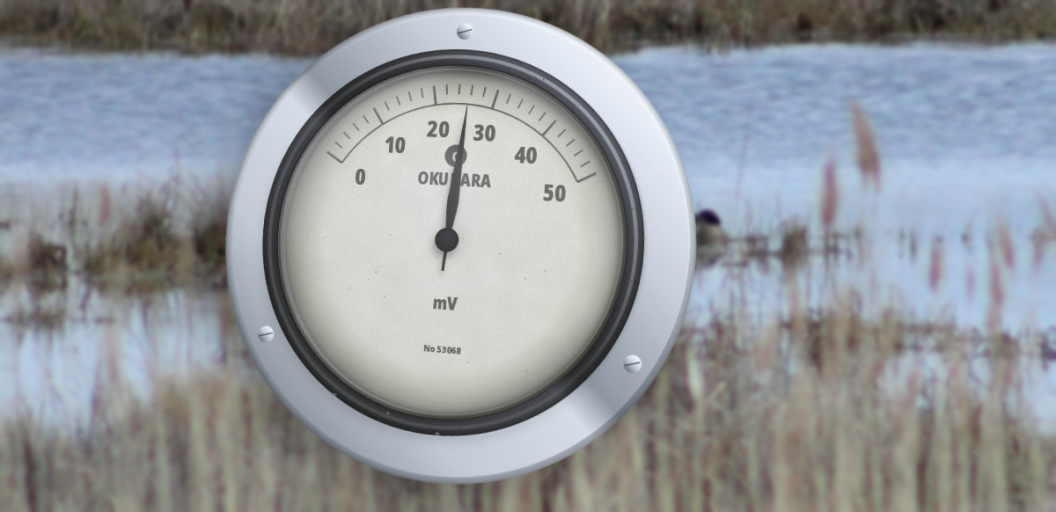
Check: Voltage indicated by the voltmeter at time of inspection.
26 mV
